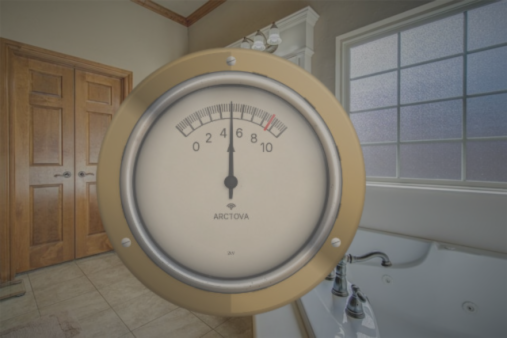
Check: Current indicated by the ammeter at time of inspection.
5 A
